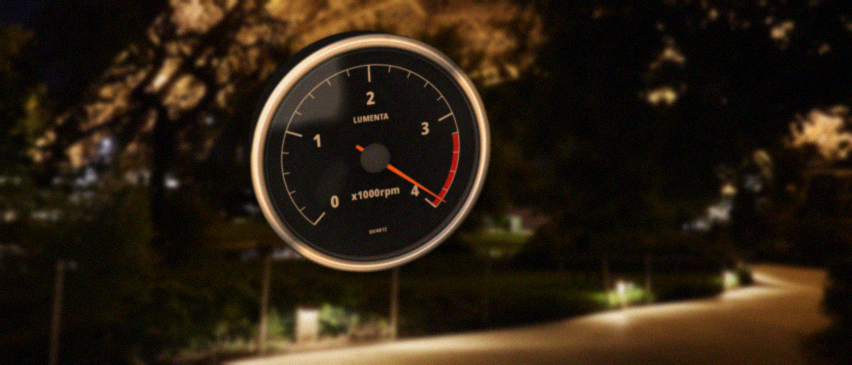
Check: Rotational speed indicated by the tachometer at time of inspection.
3900 rpm
